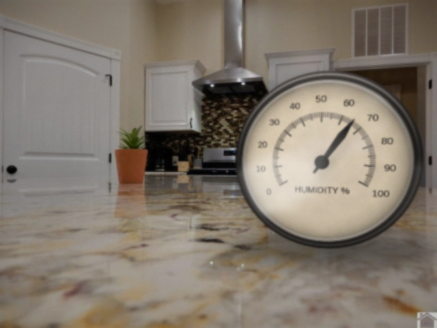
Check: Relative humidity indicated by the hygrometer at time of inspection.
65 %
